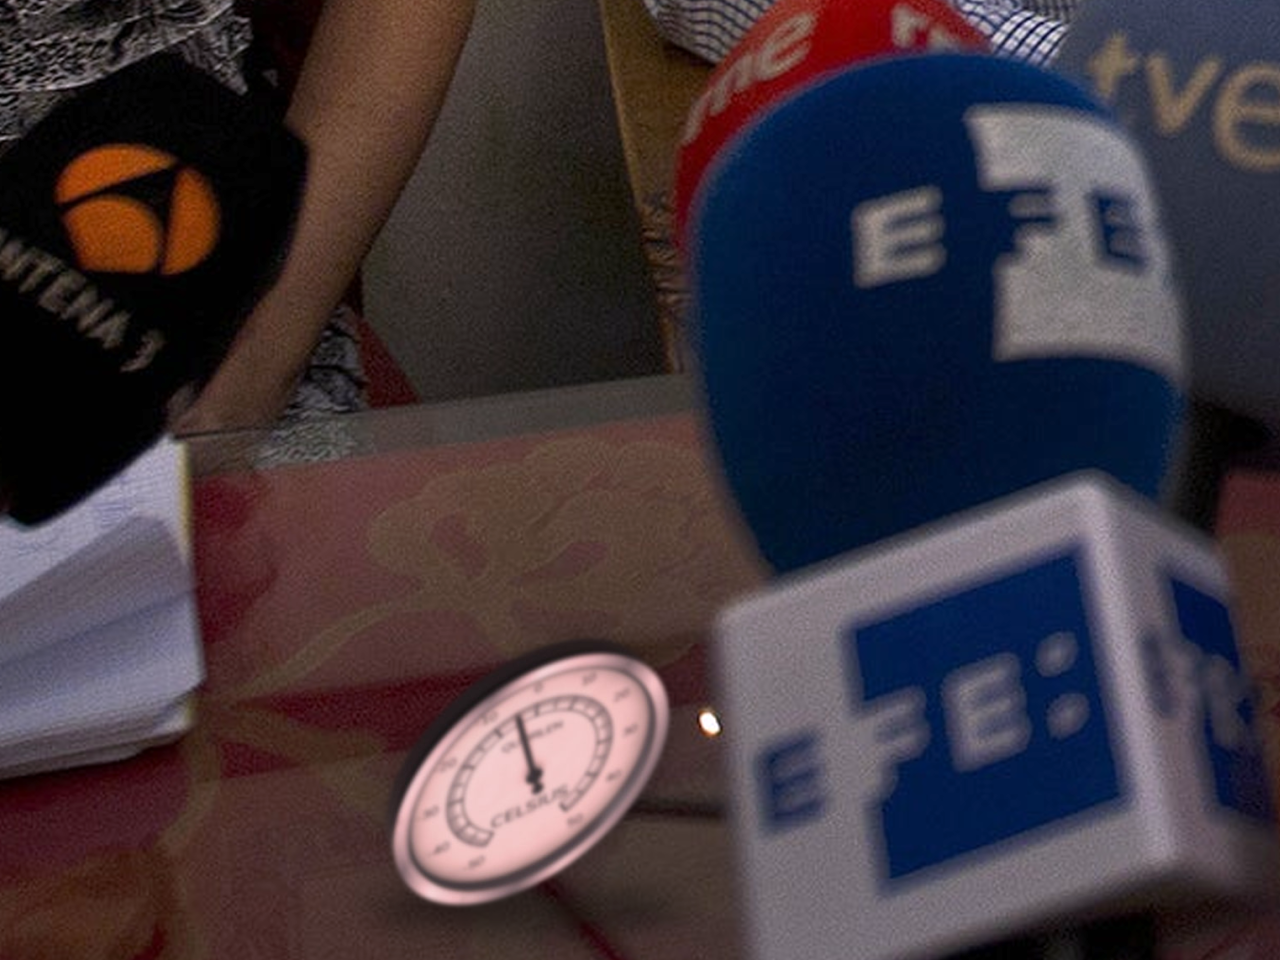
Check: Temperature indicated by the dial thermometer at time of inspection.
-5 °C
